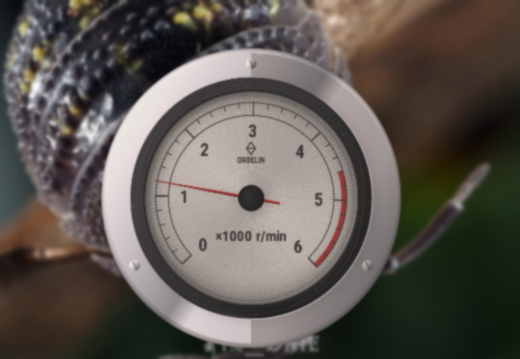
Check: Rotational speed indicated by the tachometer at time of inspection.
1200 rpm
